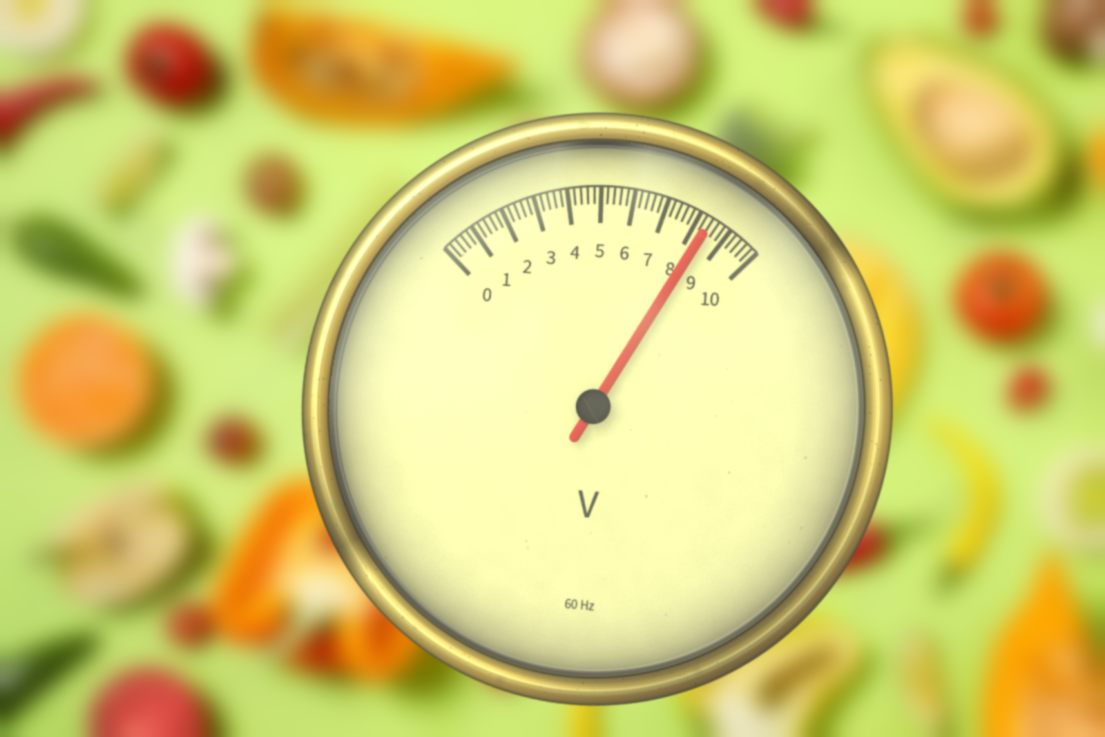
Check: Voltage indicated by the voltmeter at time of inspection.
8.4 V
